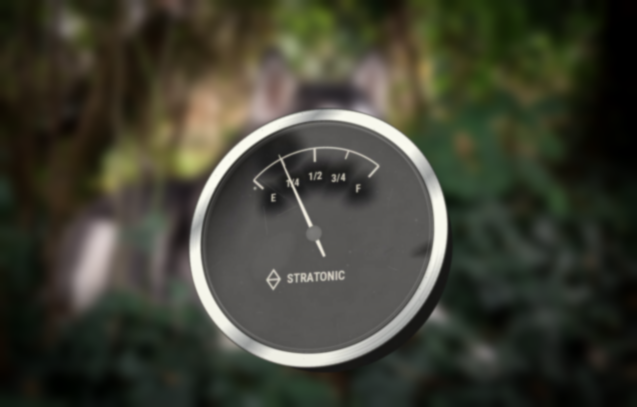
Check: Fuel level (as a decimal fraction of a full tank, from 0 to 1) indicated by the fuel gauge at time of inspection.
0.25
